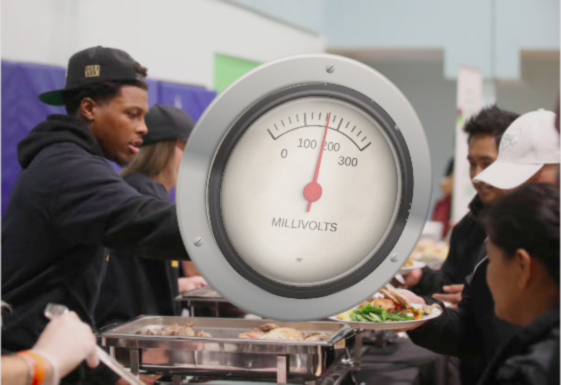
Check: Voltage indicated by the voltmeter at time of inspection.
160 mV
